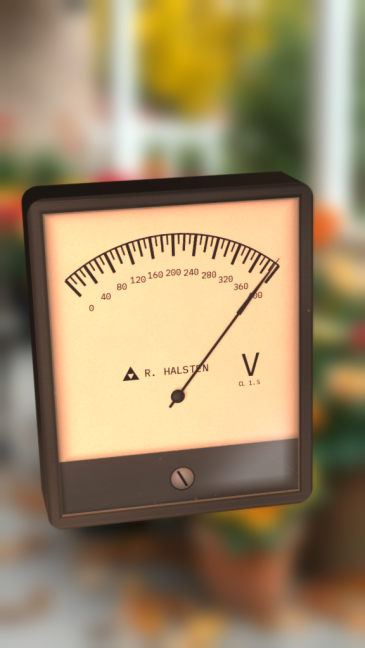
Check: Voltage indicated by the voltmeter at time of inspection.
390 V
